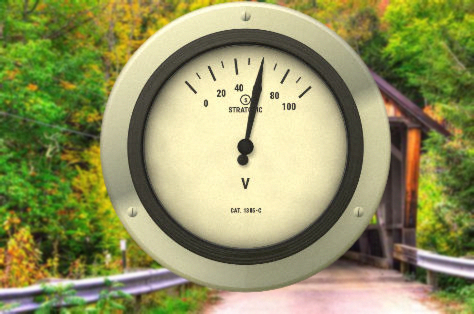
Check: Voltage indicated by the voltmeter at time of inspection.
60 V
